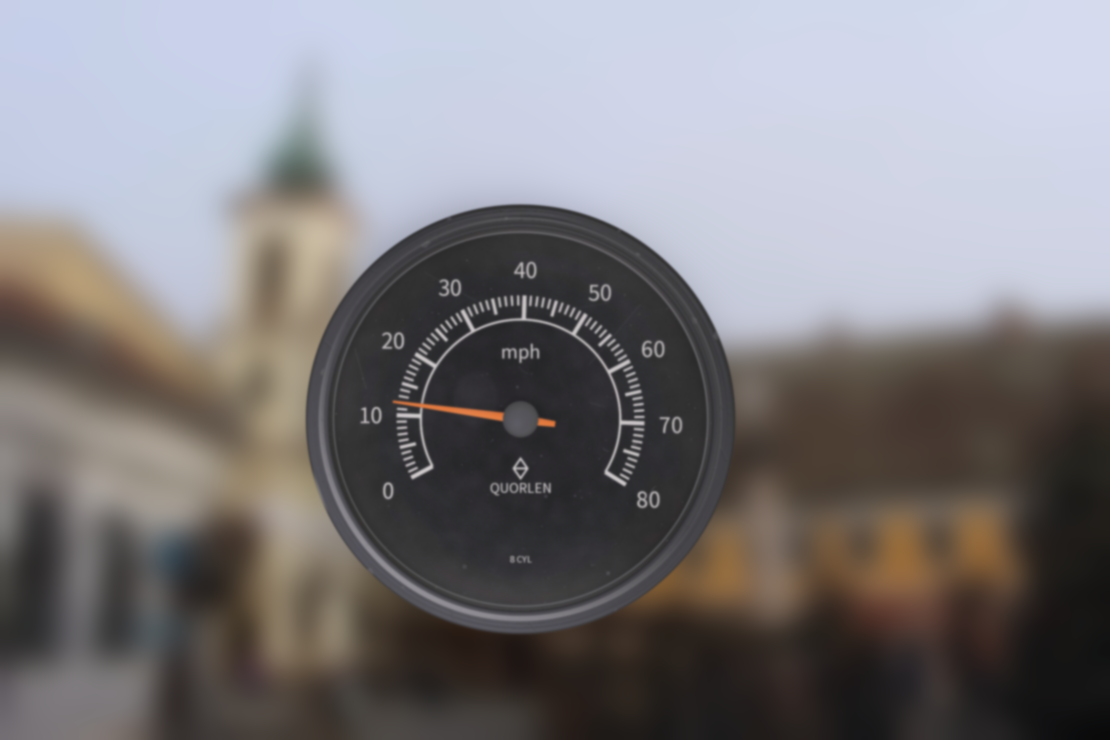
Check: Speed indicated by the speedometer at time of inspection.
12 mph
